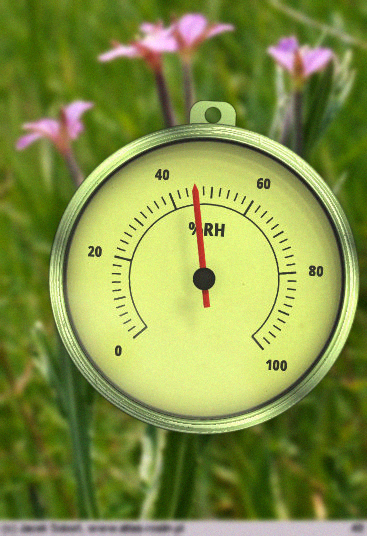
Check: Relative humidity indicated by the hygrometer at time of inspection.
46 %
